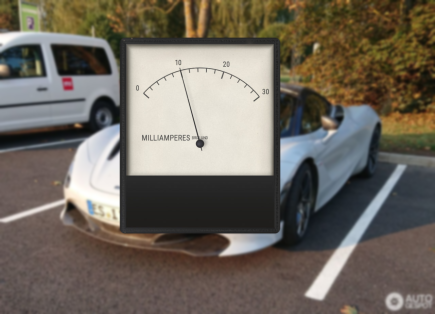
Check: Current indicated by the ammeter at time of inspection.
10 mA
